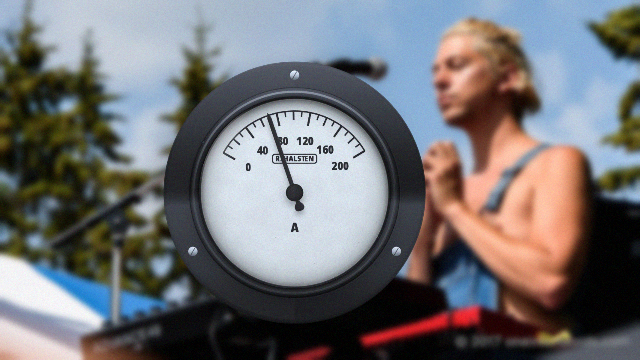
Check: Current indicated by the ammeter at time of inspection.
70 A
